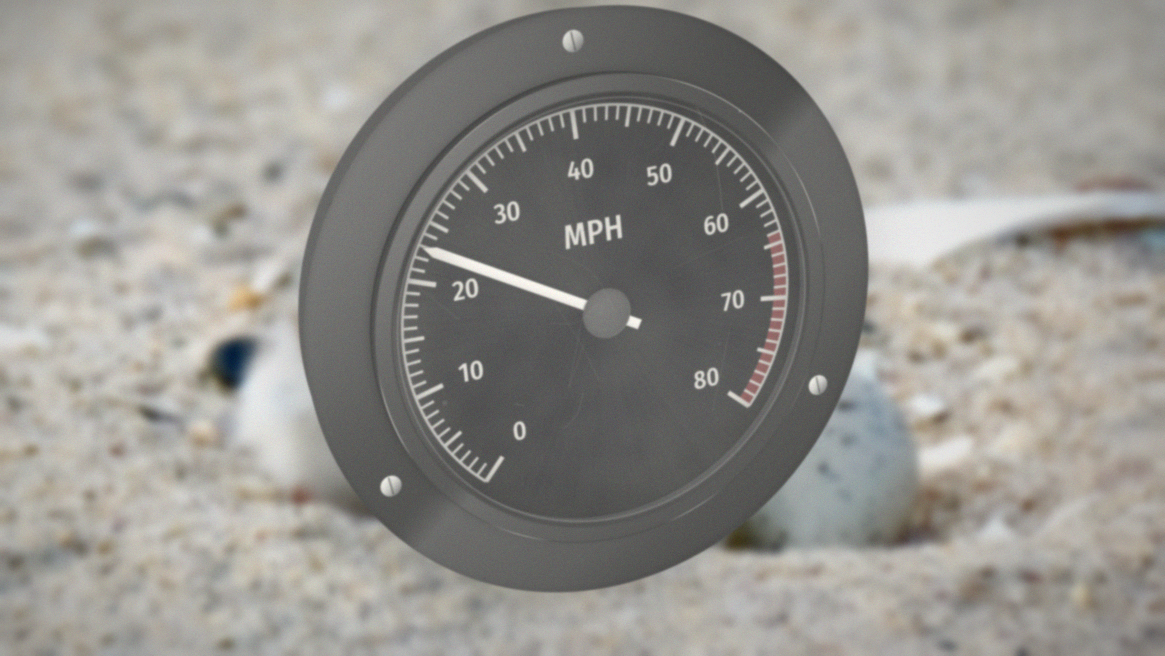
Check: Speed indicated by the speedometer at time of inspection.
23 mph
